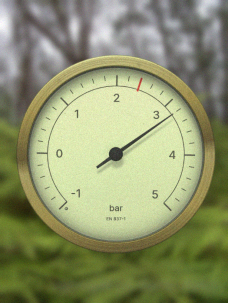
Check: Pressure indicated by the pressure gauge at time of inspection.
3.2 bar
